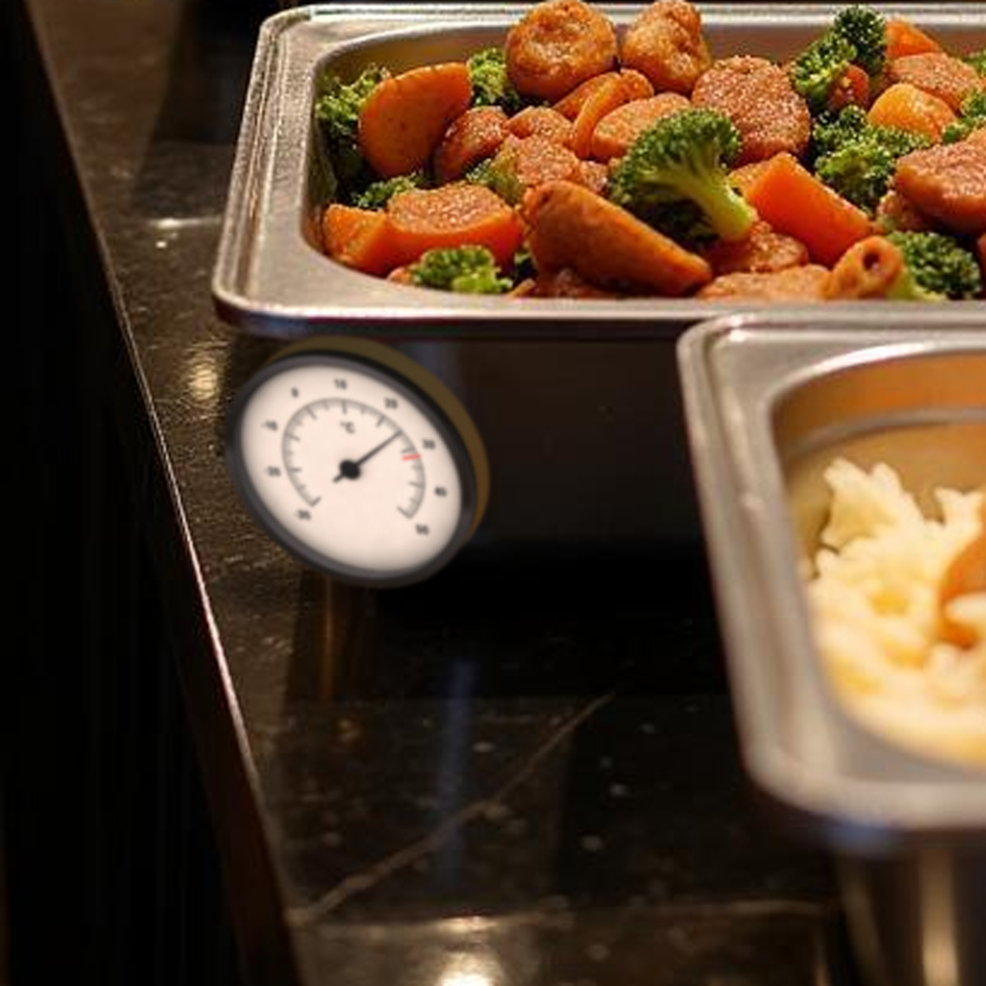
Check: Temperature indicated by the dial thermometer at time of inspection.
25 °C
